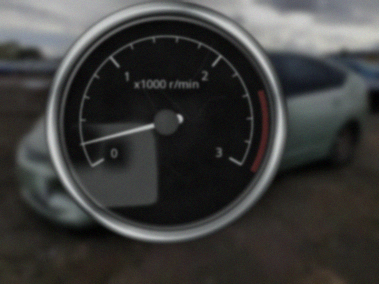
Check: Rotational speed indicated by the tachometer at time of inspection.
200 rpm
